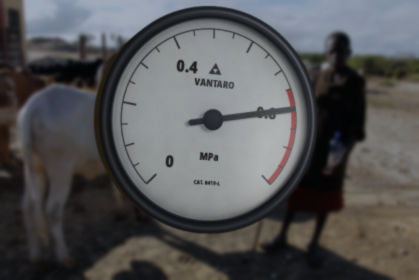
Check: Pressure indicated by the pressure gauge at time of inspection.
0.8 MPa
